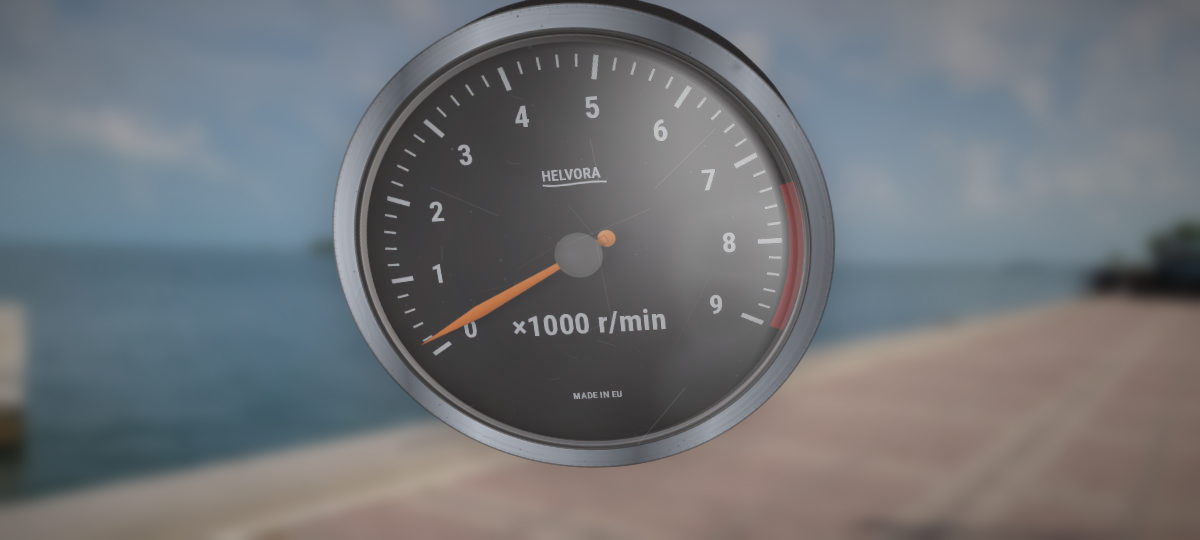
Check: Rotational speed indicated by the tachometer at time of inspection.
200 rpm
